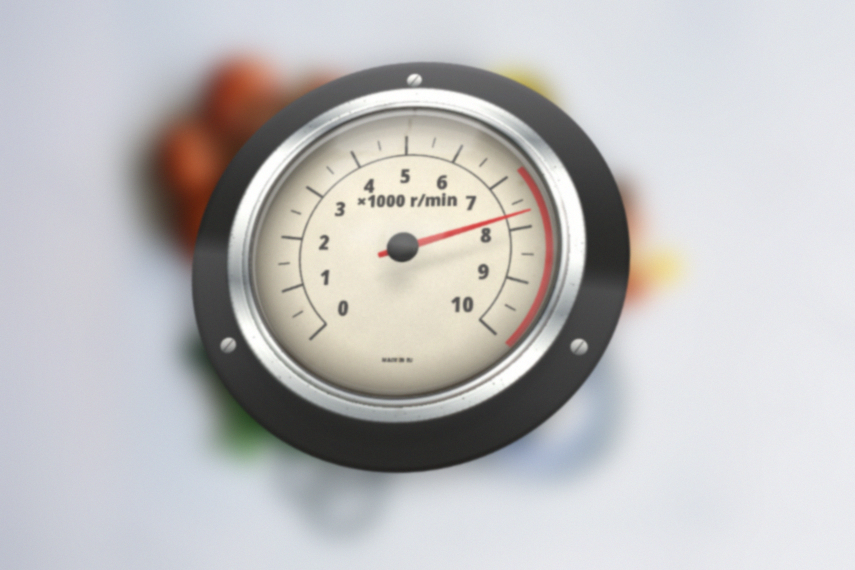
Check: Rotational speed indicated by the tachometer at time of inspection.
7750 rpm
